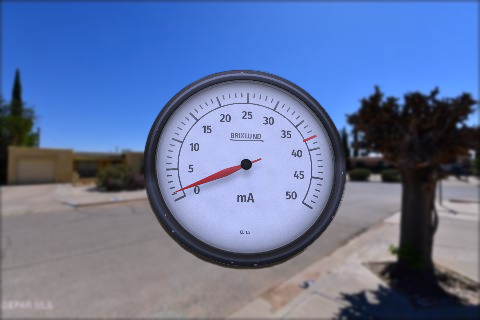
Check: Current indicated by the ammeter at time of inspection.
1 mA
